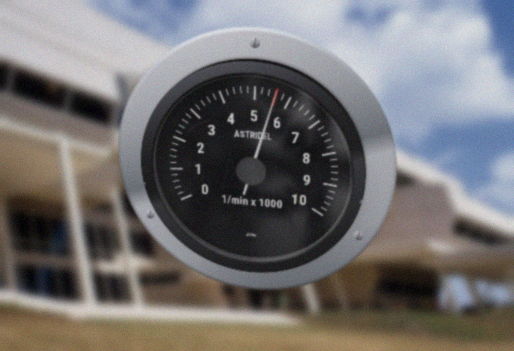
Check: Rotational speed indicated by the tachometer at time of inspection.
5600 rpm
